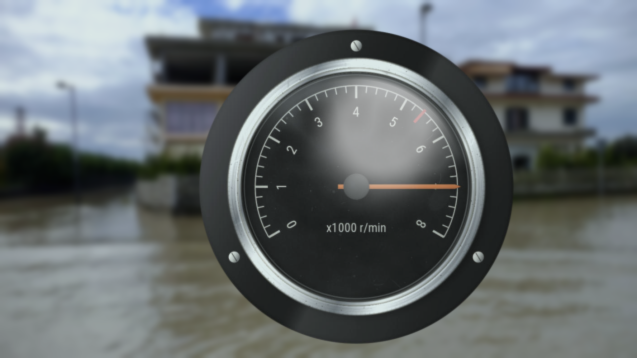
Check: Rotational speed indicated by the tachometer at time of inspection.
7000 rpm
